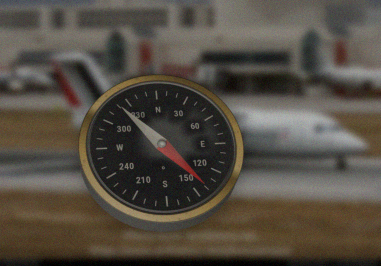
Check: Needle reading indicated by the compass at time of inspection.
140 °
